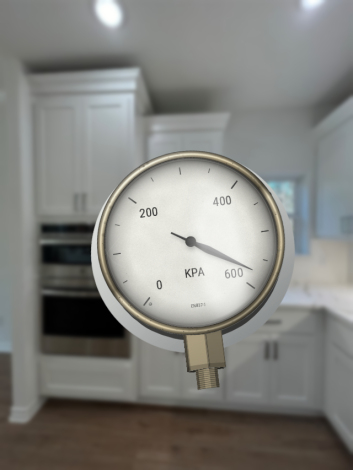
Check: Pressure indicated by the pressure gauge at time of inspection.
575 kPa
